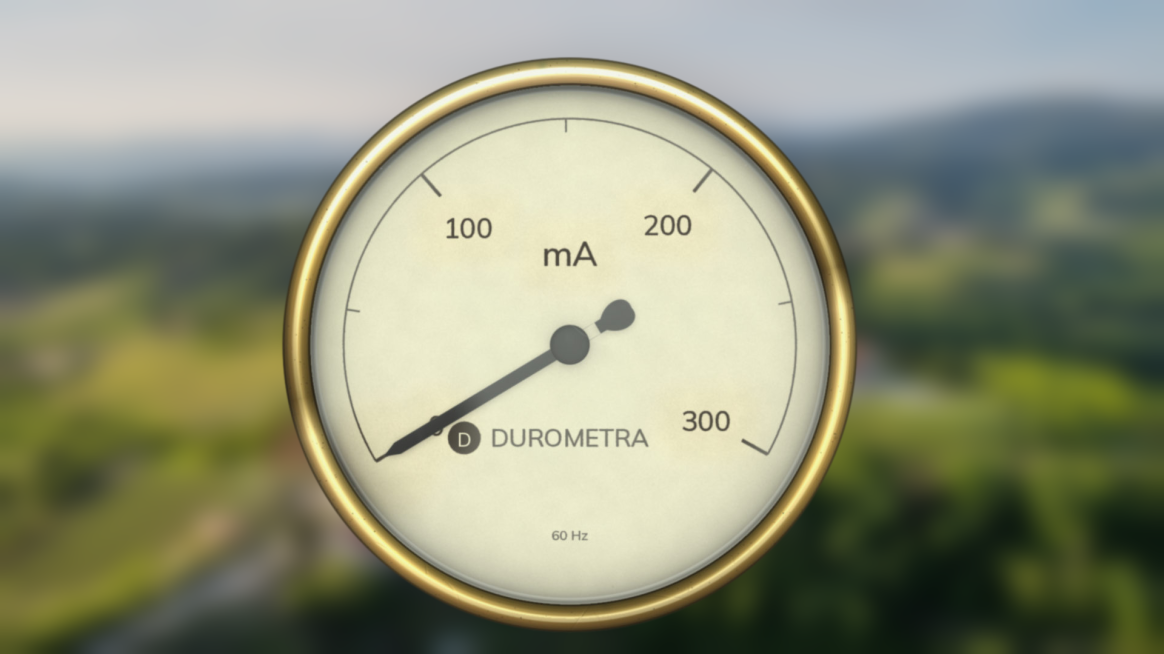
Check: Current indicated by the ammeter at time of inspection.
0 mA
